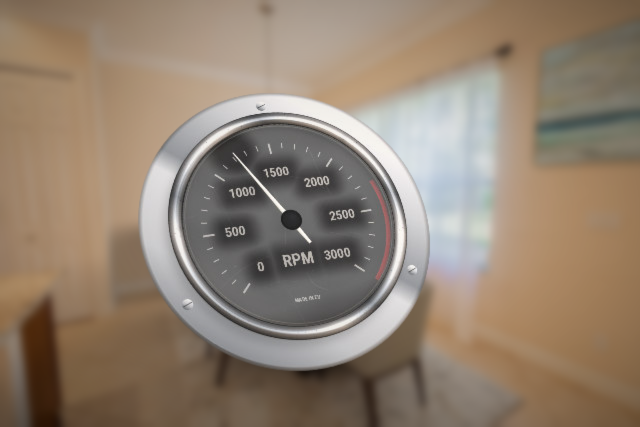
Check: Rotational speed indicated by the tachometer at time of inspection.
1200 rpm
